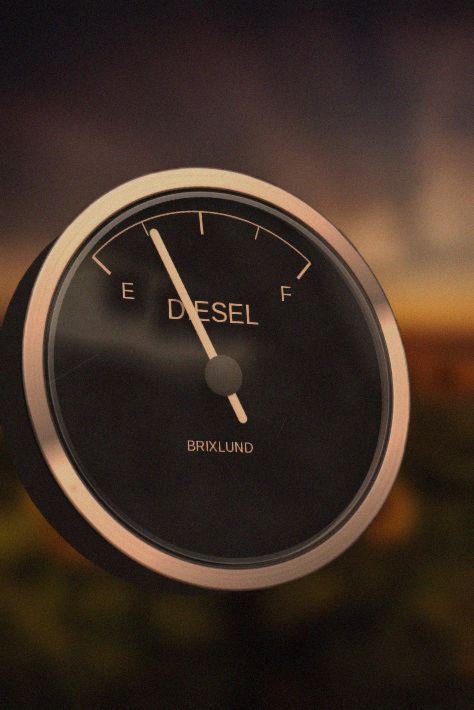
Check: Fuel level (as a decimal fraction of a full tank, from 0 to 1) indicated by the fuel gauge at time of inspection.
0.25
